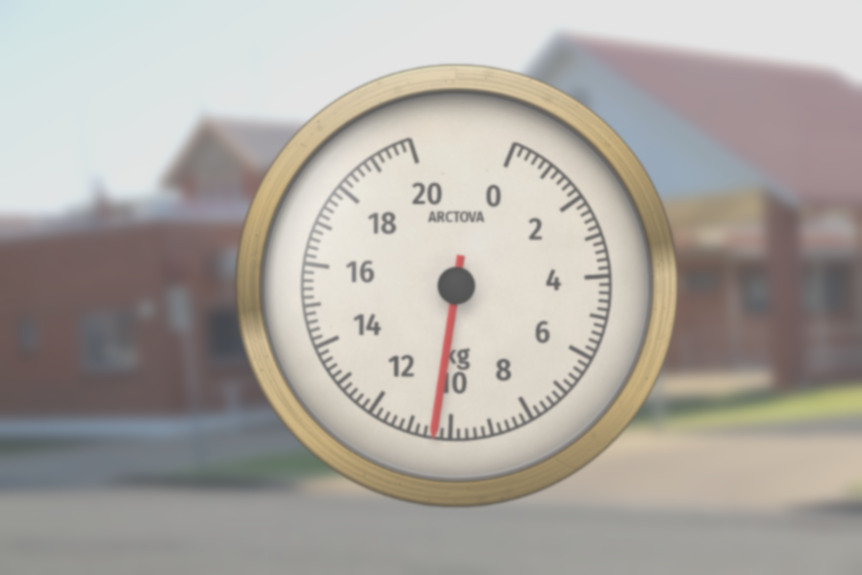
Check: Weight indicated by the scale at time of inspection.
10.4 kg
